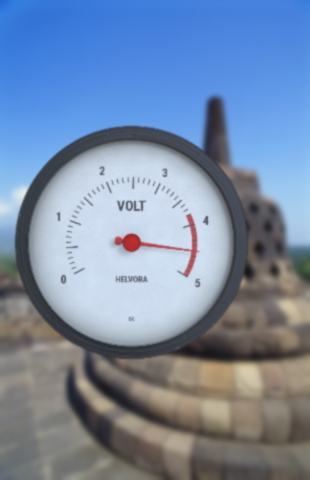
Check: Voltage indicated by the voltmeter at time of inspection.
4.5 V
